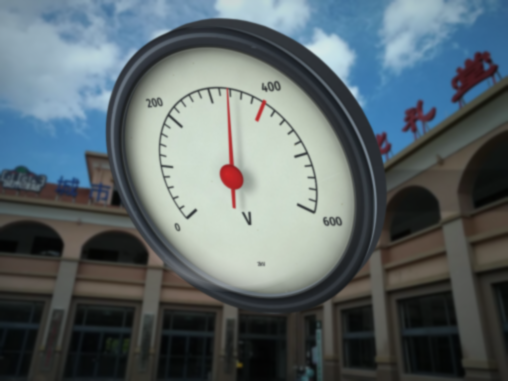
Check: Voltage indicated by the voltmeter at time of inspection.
340 V
